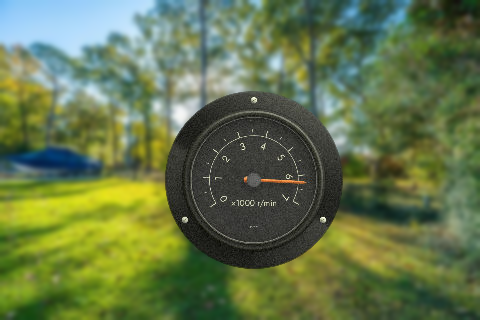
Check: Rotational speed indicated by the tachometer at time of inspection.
6250 rpm
